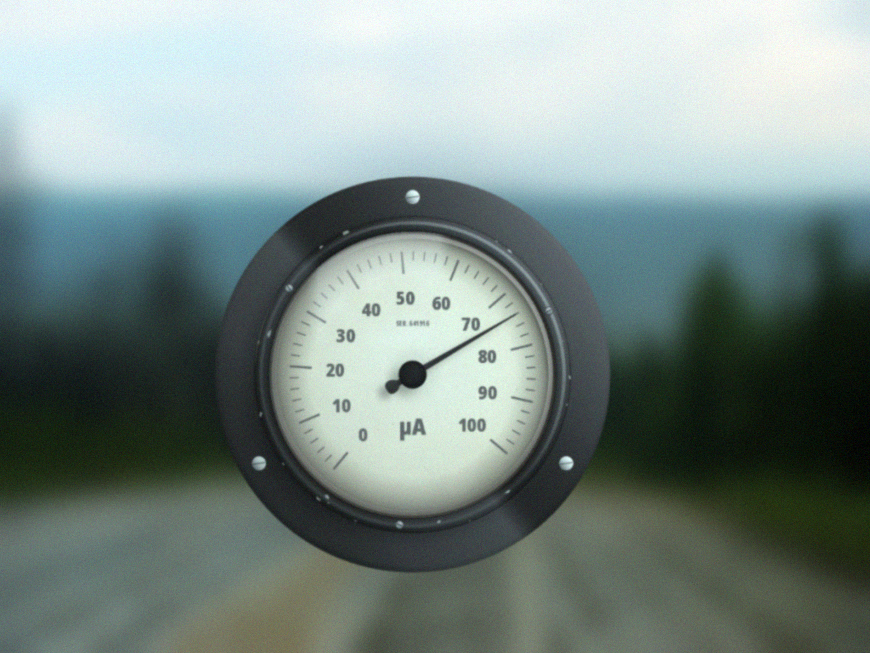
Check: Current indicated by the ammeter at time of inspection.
74 µA
